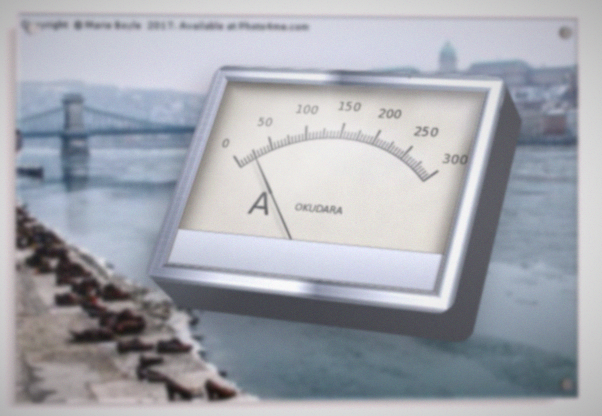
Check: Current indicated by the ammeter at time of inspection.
25 A
